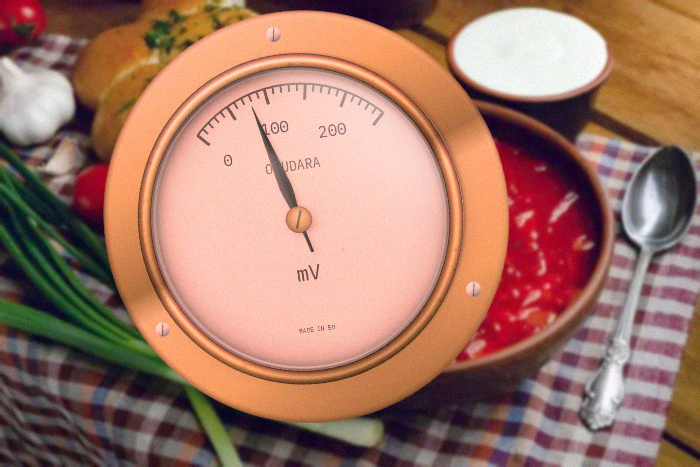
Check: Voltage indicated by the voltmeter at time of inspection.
80 mV
